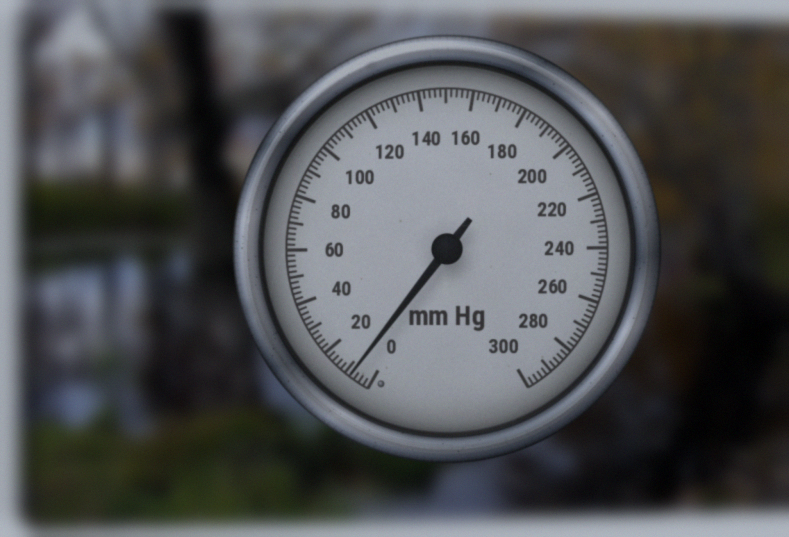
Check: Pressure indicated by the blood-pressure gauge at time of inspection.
8 mmHg
